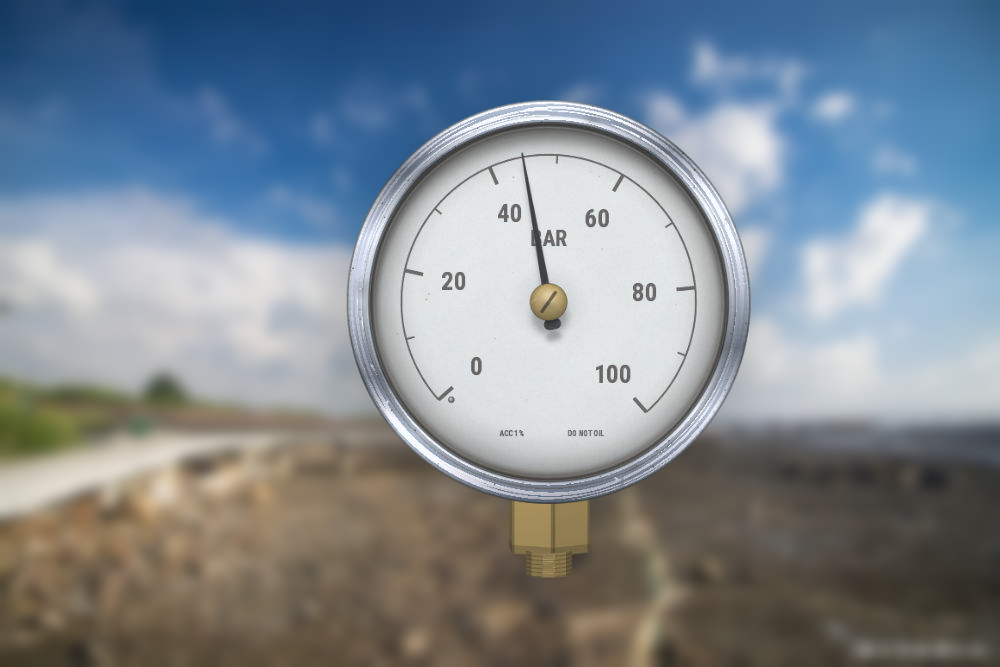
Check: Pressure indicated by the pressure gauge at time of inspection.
45 bar
